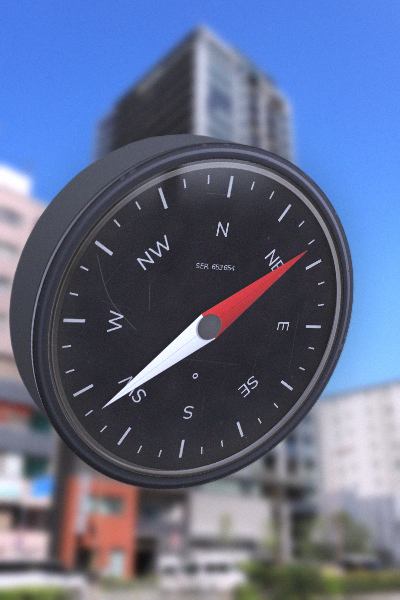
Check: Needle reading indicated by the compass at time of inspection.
50 °
